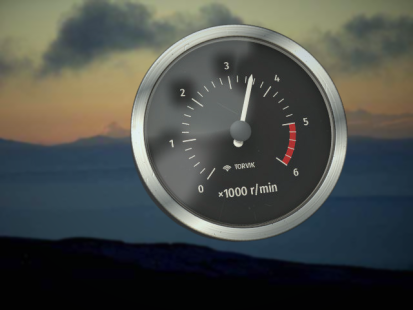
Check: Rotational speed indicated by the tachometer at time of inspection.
3500 rpm
